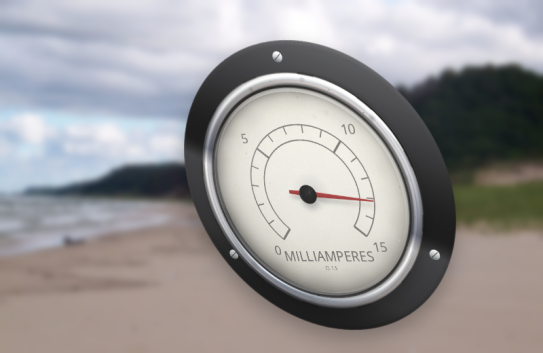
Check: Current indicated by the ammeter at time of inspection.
13 mA
